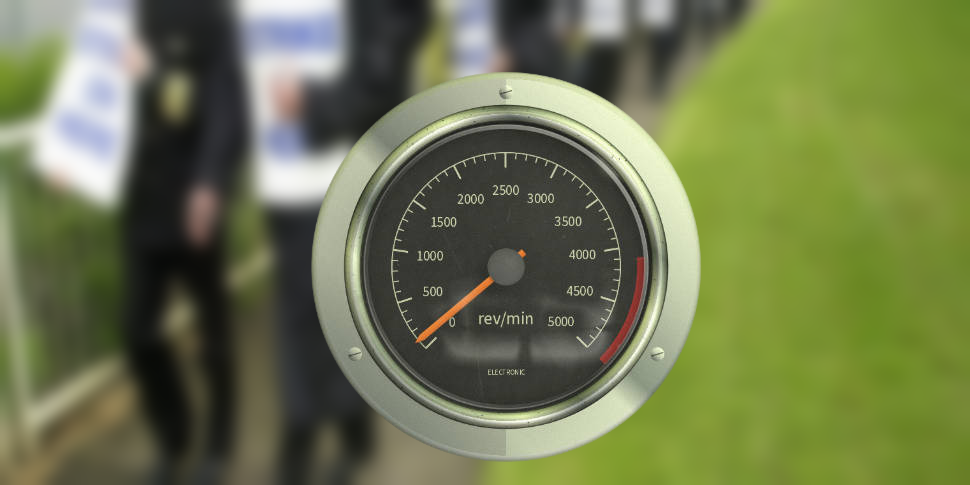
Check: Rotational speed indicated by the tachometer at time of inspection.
100 rpm
